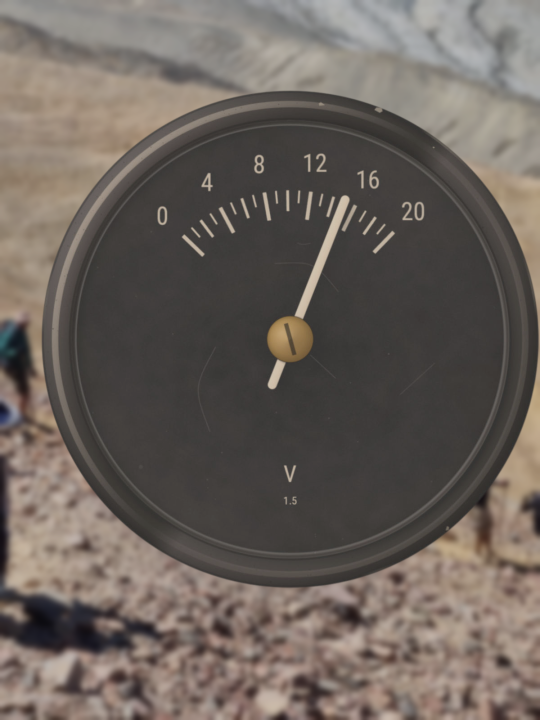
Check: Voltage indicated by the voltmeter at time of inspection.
15 V
